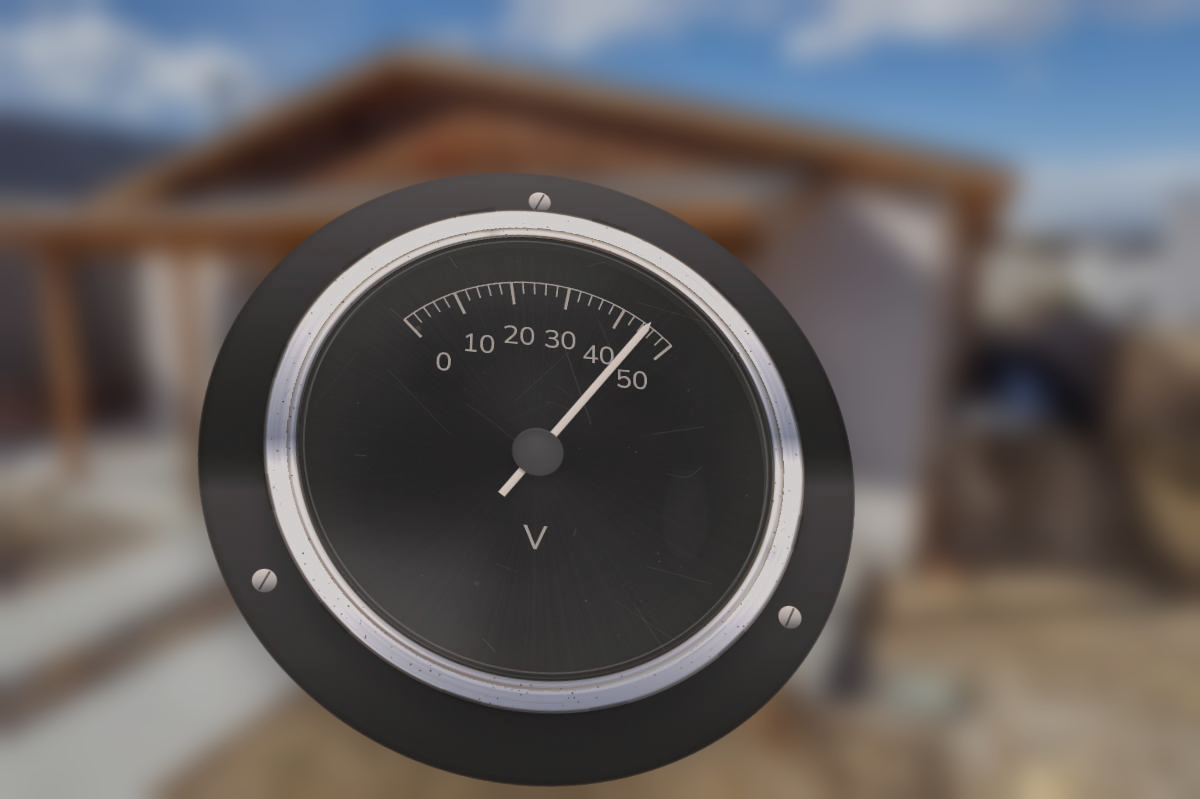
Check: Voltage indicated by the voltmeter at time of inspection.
45 V
